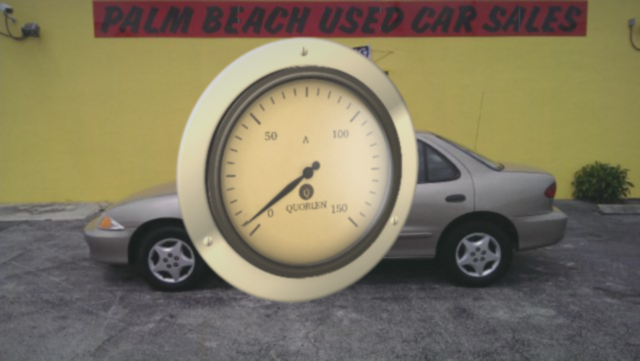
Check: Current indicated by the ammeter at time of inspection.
5 A
